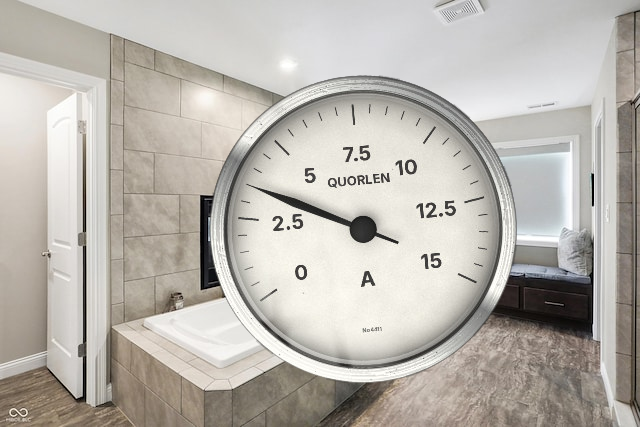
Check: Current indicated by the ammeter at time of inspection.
3.5 A
